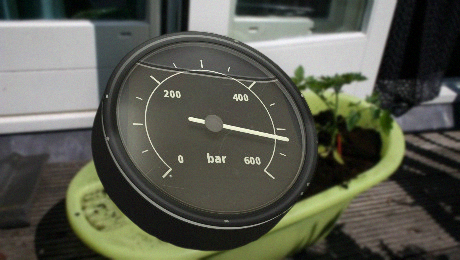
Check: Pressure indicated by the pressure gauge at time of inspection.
525 bar
